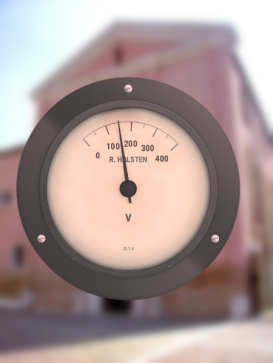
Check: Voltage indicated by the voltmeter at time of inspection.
150 V
